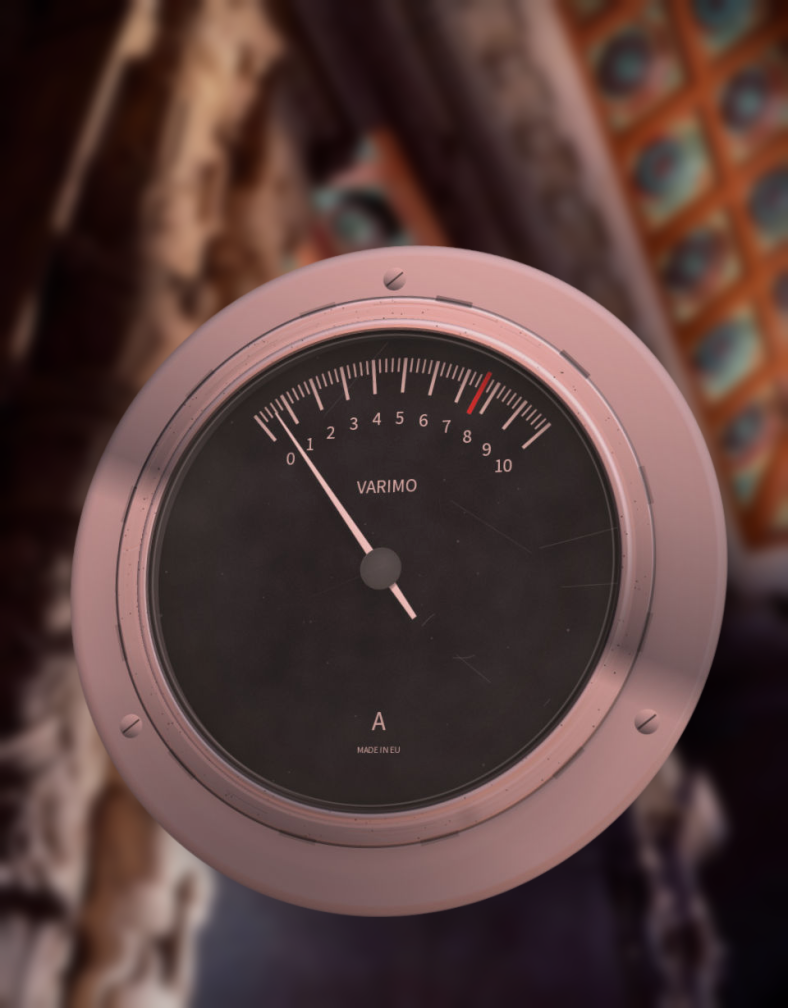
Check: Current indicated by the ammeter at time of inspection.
0.6 A
